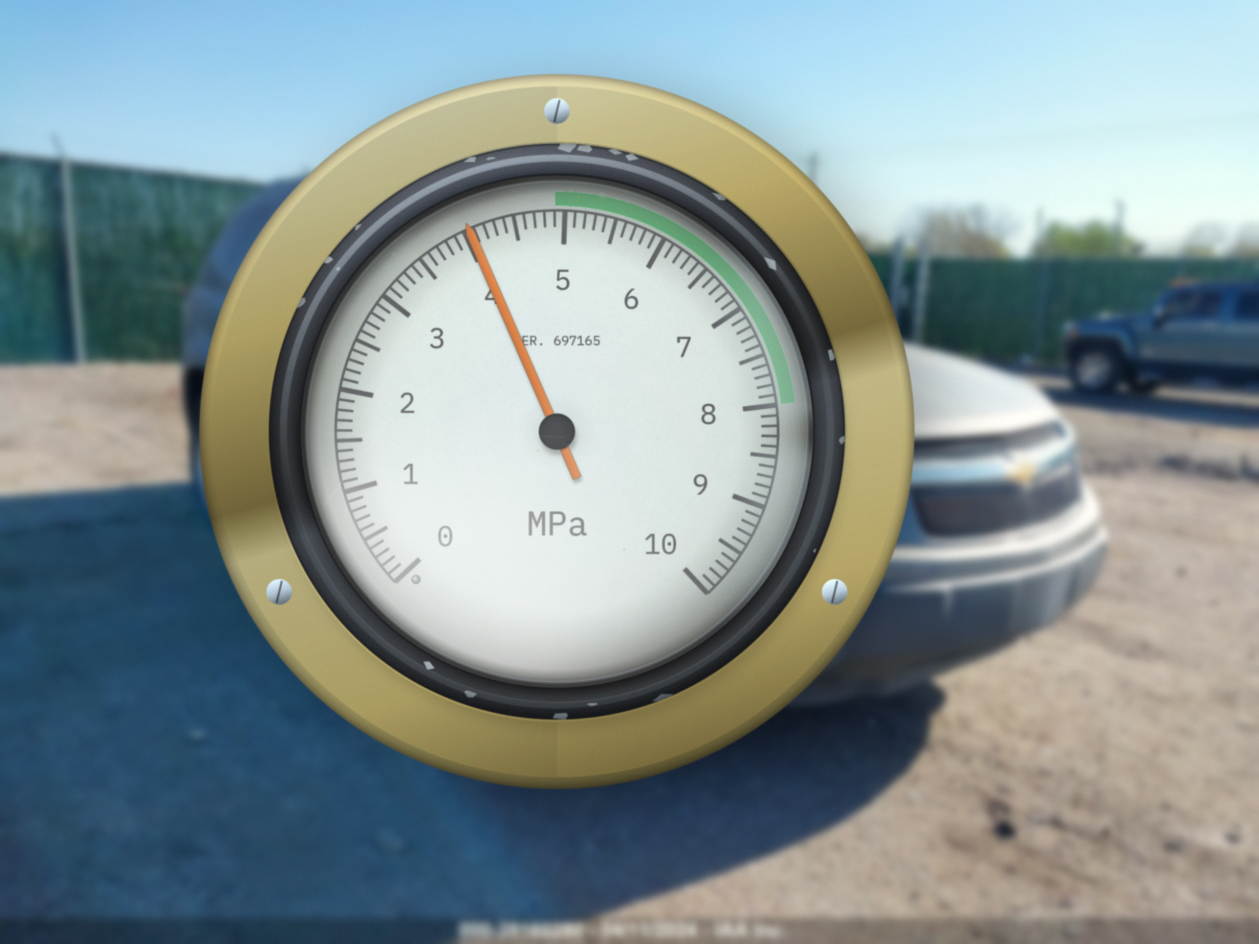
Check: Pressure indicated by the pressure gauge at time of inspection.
4.05 MPa
